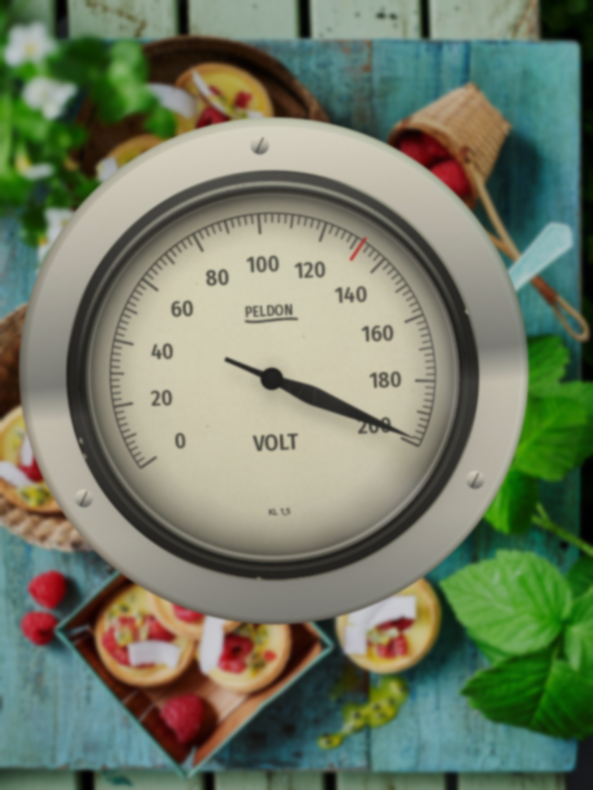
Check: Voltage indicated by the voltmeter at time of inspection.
198 V
